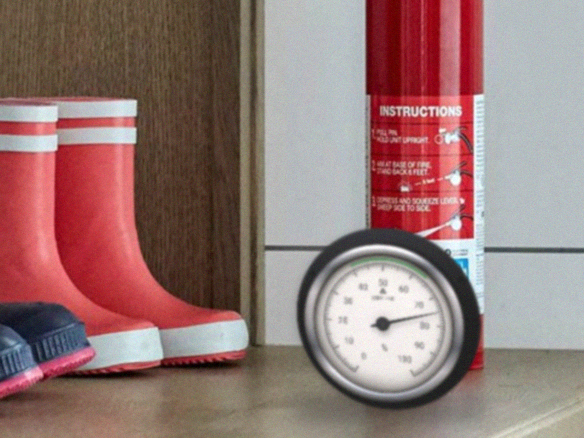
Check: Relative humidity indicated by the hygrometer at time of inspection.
75 %
